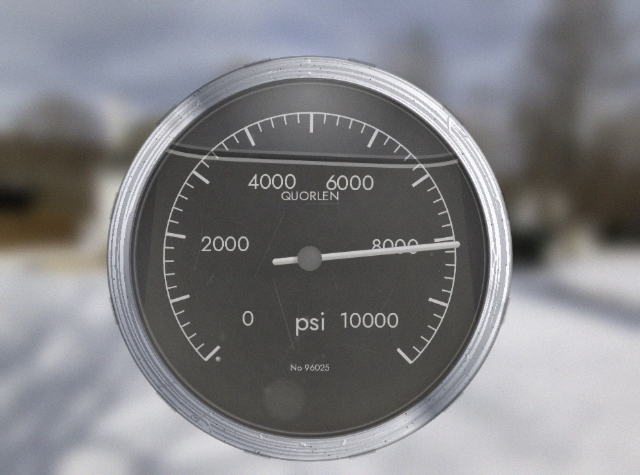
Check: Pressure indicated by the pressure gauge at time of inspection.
8100 psi
